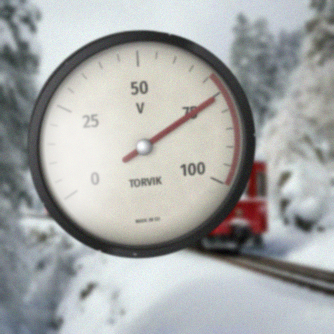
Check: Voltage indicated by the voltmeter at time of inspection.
75 V
